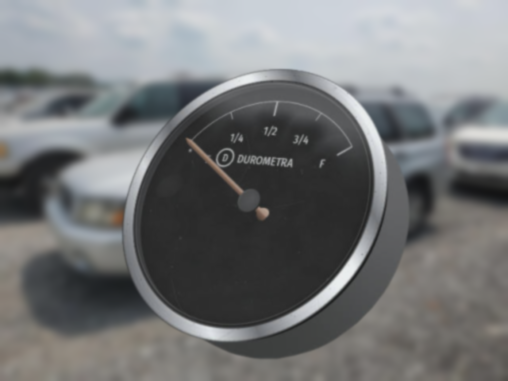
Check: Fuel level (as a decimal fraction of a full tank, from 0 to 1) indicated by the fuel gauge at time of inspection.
0
